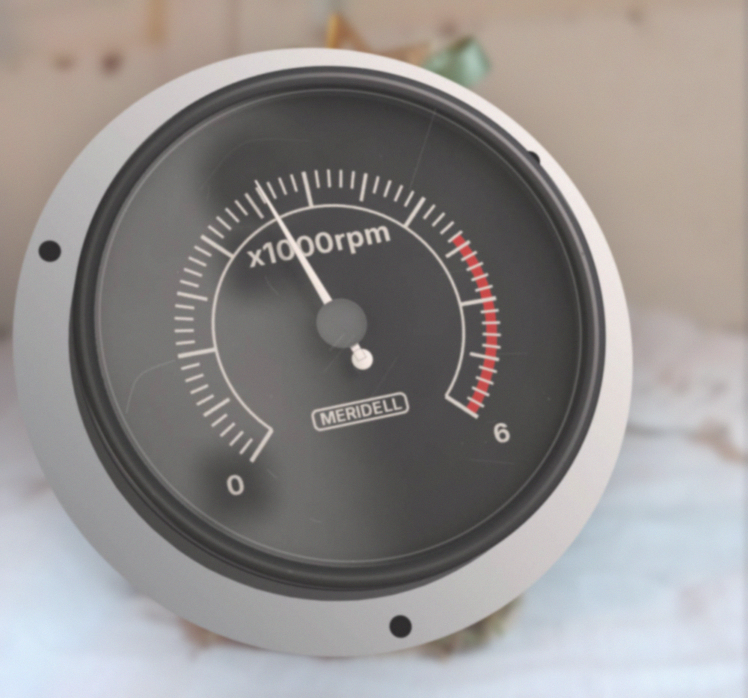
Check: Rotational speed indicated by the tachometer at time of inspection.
2600 rpm
